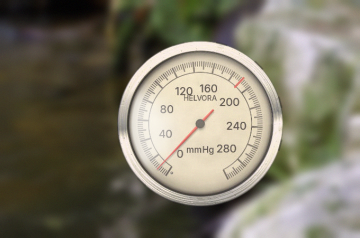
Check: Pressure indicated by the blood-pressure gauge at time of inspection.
10 mmHg
